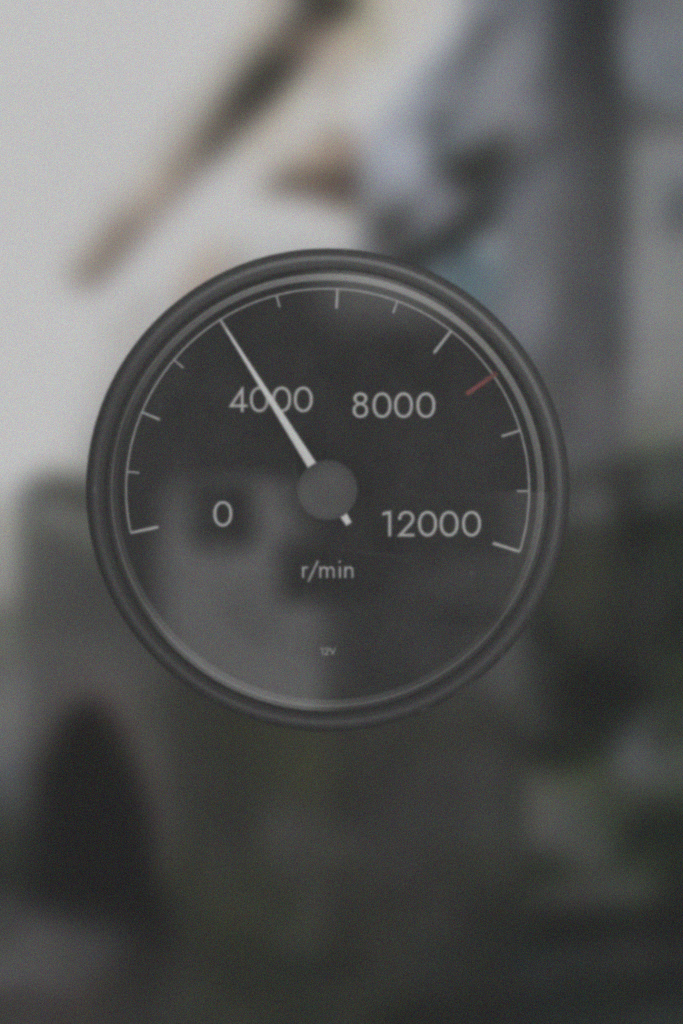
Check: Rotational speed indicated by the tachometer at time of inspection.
4000 rpm
